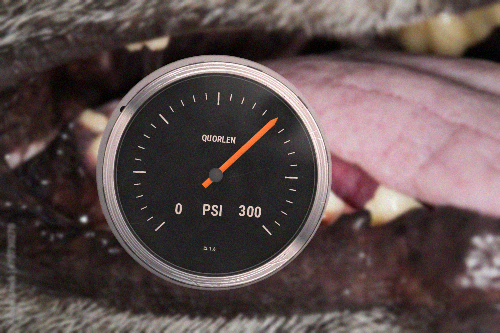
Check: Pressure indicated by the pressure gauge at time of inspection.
200 psi
